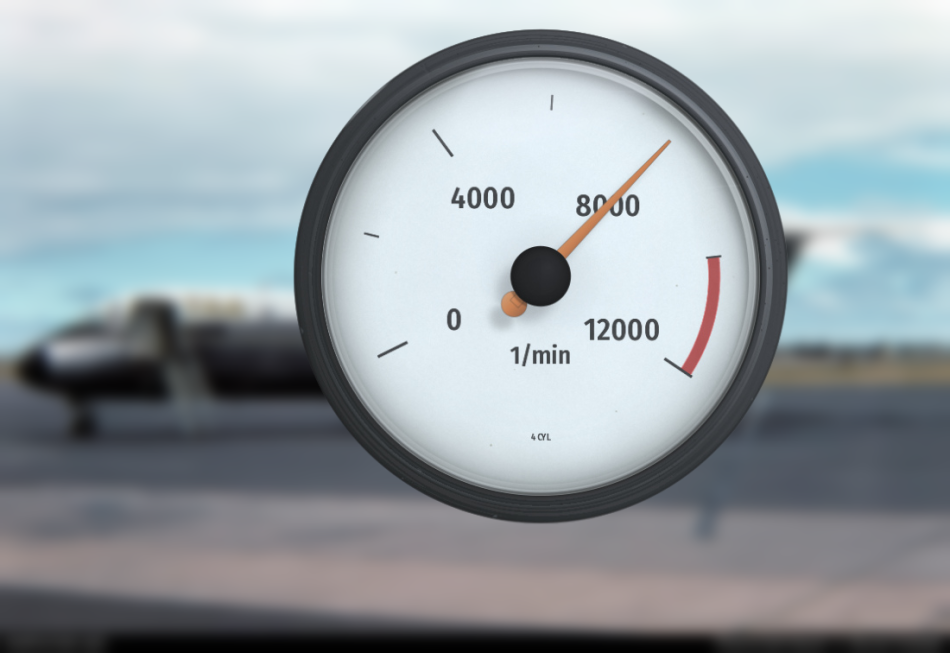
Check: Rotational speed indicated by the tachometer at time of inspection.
8000 rpm
